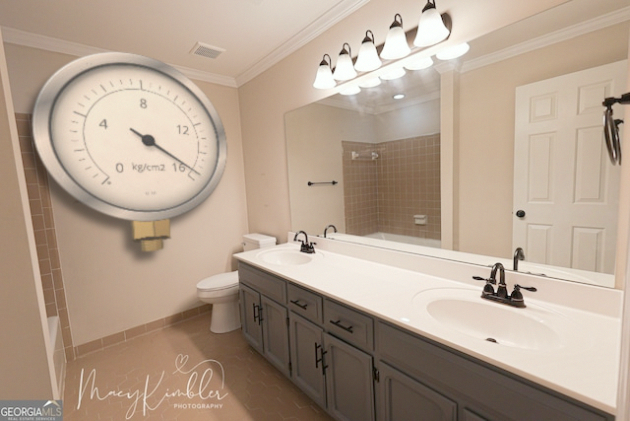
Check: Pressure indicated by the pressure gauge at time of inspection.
15.5 kg/cm²
